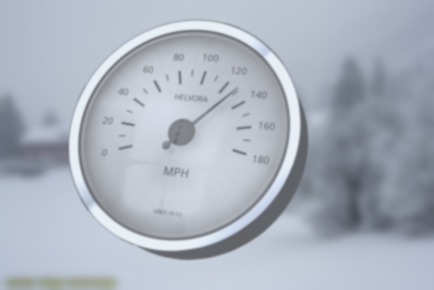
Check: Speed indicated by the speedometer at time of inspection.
130 mph
